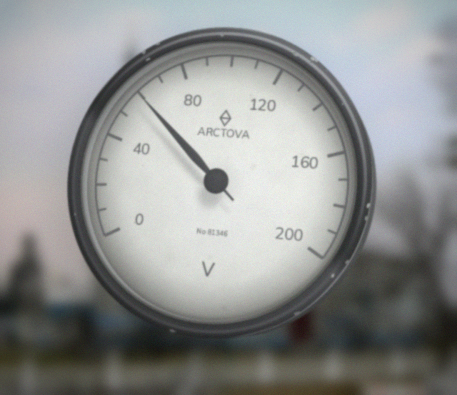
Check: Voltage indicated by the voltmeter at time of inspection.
60 V
